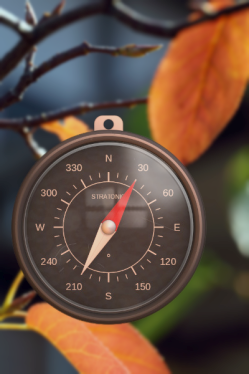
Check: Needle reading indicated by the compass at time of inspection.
30 °
